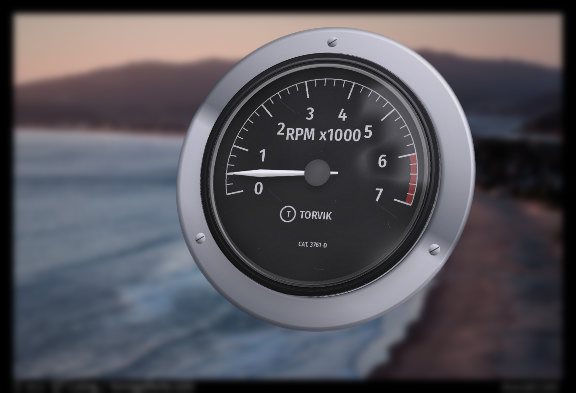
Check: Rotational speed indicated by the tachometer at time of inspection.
400 rpm
